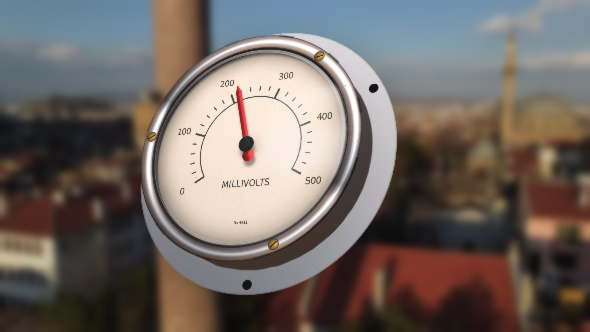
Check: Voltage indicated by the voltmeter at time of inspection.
220 mV
